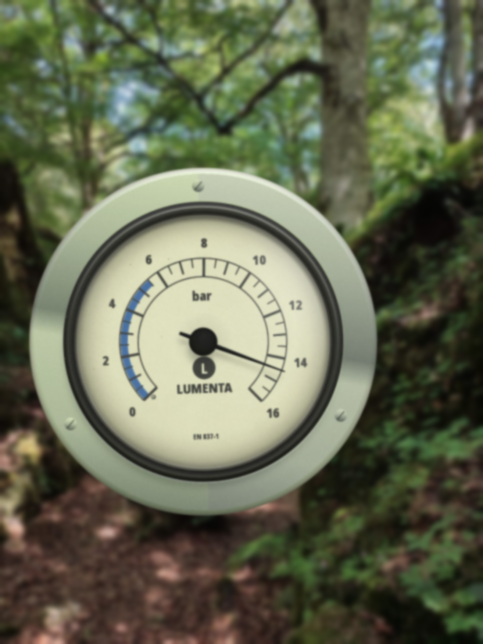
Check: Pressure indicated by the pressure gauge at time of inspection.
14.5 bar
